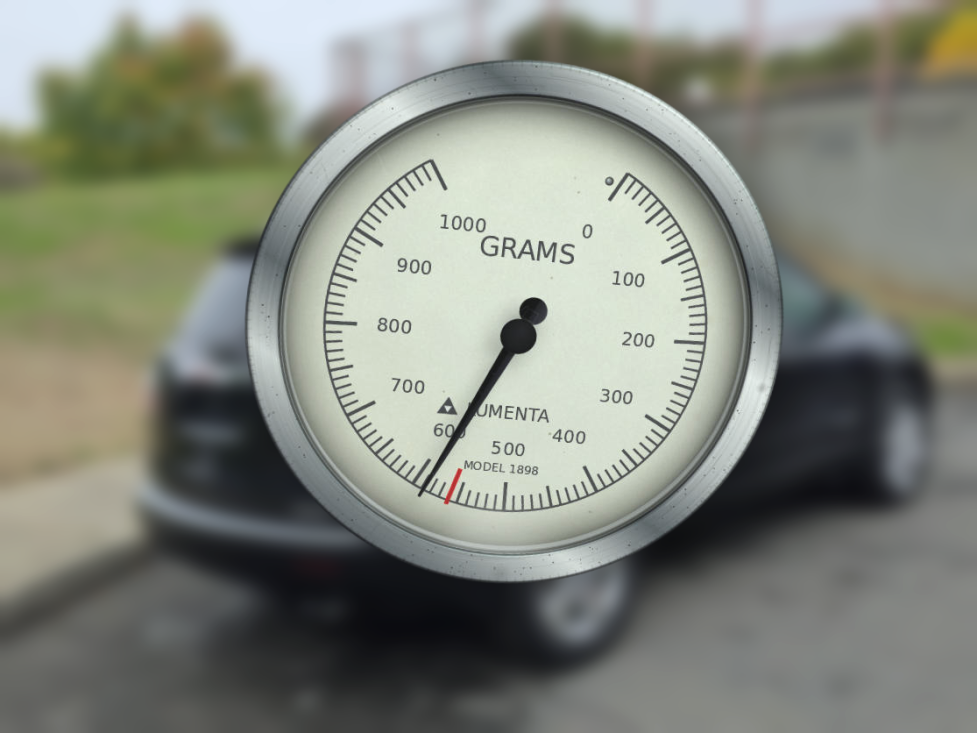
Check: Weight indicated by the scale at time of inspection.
590 g
